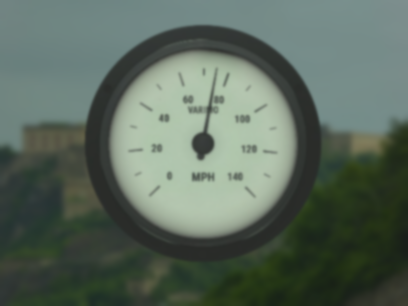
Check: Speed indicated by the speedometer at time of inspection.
75 mph
